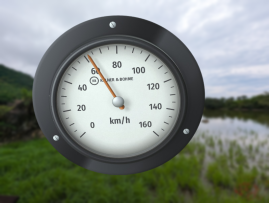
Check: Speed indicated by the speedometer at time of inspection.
62.5 km/h
